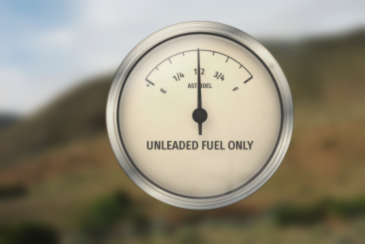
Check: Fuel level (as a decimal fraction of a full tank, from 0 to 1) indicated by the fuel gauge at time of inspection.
0.5
